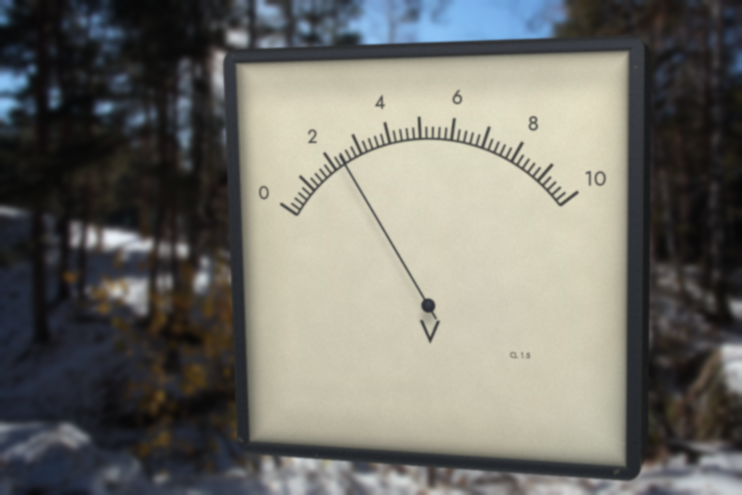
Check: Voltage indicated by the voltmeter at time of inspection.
2.4 V
